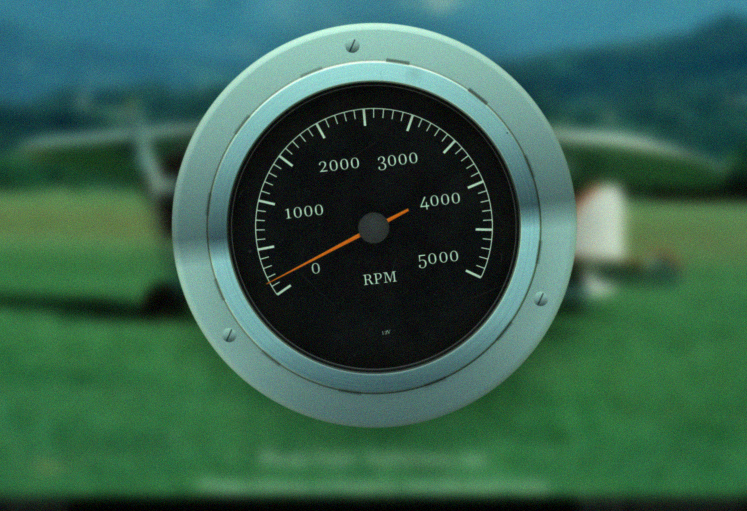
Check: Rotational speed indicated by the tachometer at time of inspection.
150 rpm
